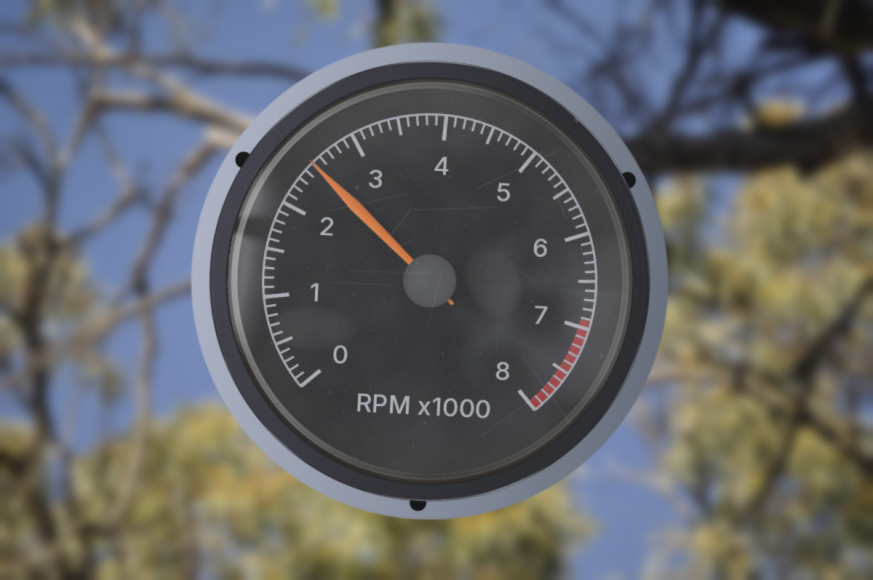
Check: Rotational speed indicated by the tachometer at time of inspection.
2500 rpm
